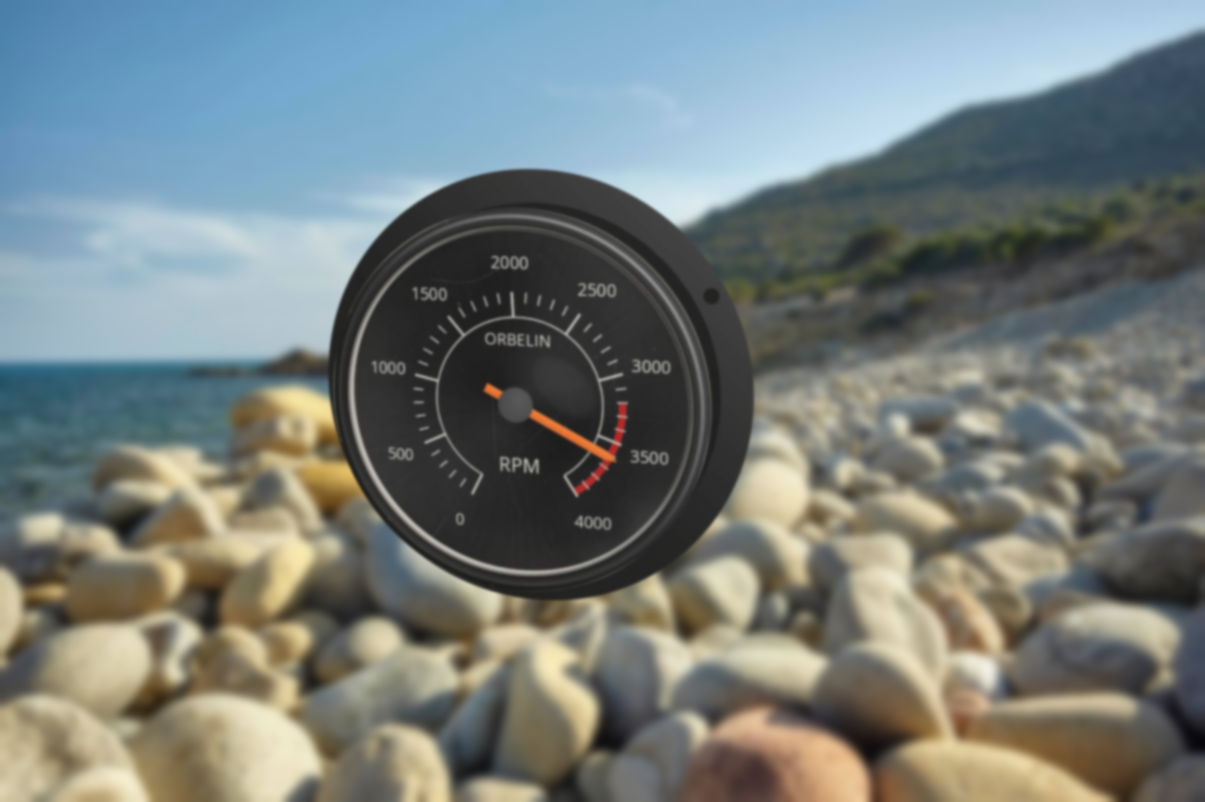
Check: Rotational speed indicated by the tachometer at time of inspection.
3600 rpm
